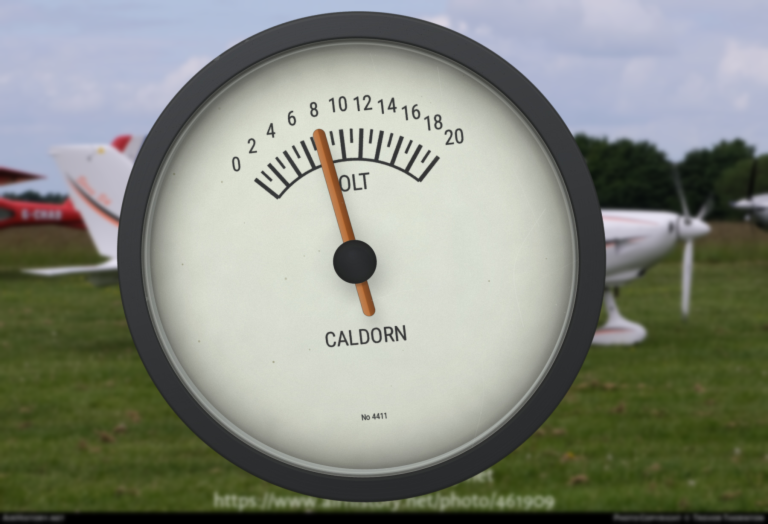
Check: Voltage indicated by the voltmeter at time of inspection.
8 V
